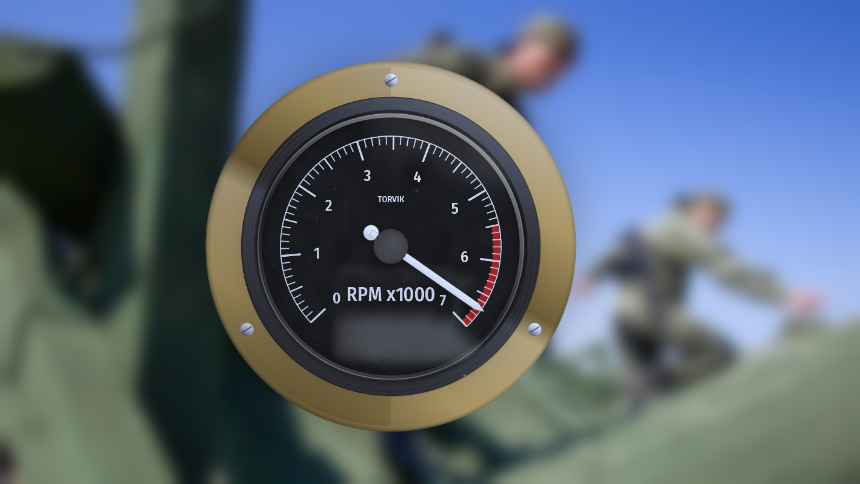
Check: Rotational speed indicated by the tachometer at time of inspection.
6700 rpm
